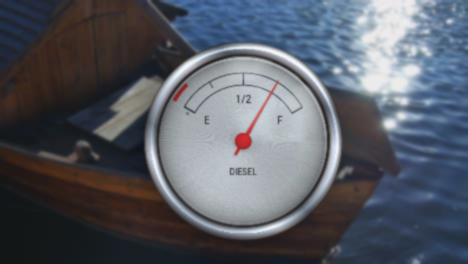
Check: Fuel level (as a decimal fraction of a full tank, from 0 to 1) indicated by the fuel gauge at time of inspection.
0.75
